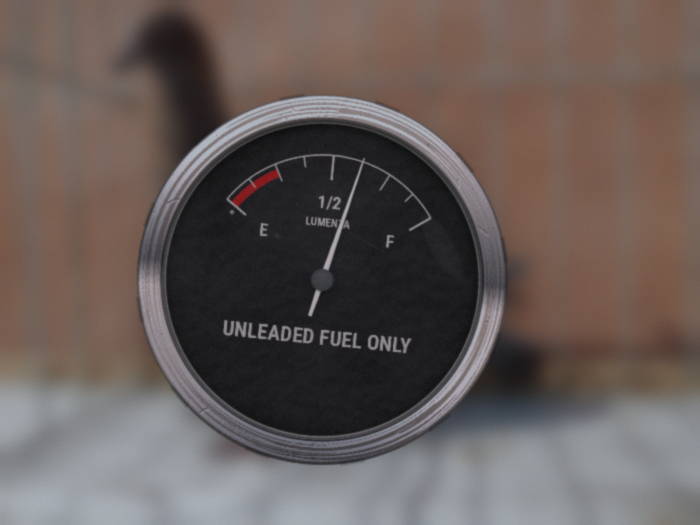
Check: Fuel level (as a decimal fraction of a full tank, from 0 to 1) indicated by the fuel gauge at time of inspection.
0.625
